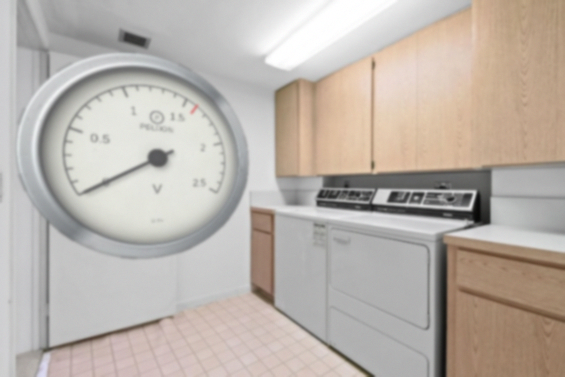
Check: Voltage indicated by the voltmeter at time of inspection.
0 V
